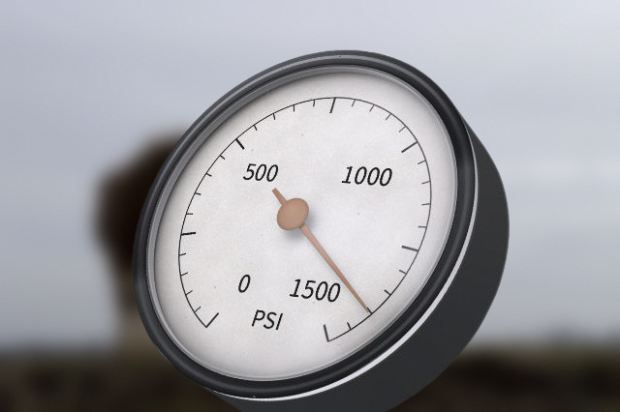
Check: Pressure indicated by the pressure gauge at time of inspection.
1400 psi
